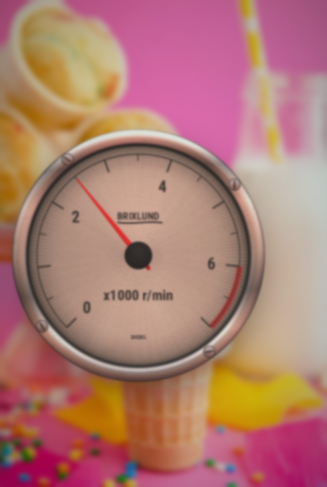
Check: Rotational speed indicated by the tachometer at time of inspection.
2500 rpm
